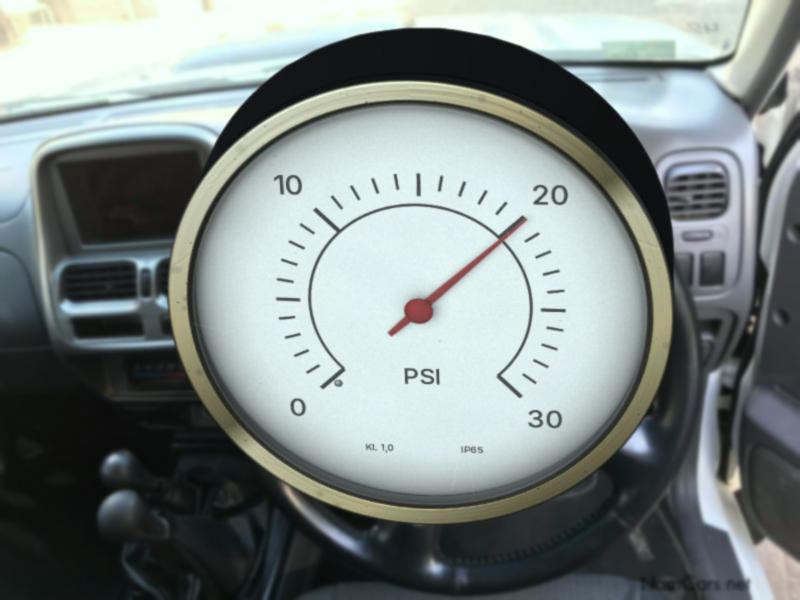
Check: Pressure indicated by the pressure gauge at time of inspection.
20 psi
